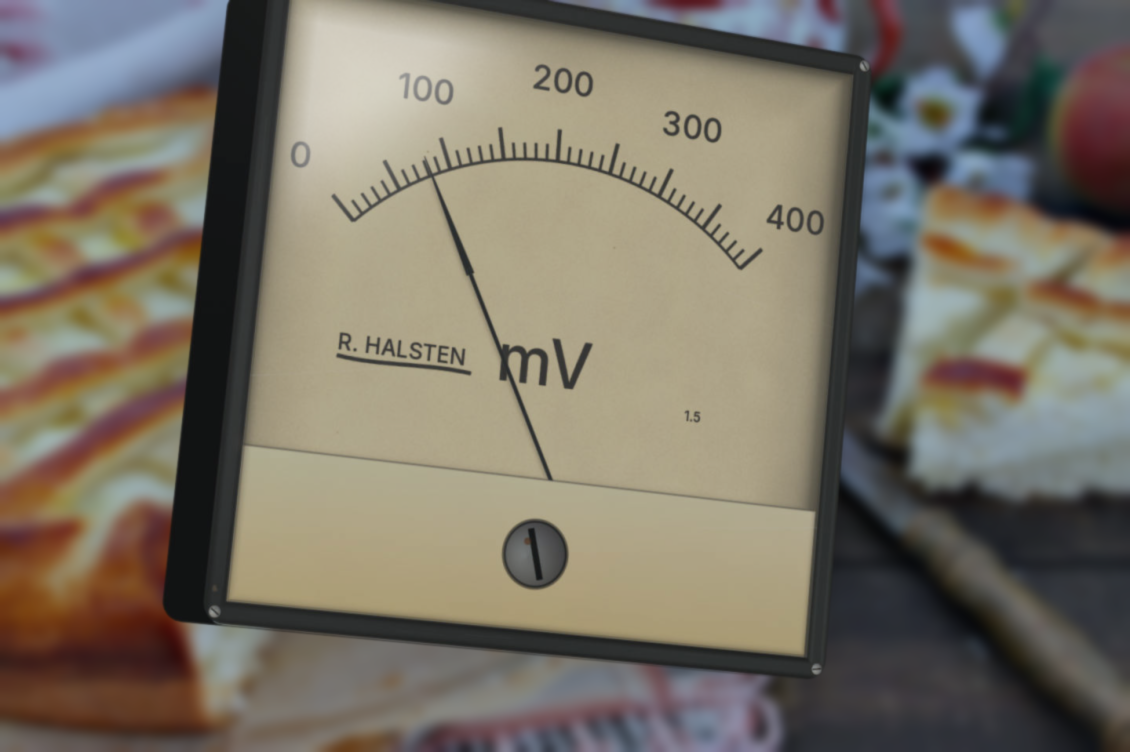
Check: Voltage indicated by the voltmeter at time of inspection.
80 mV
